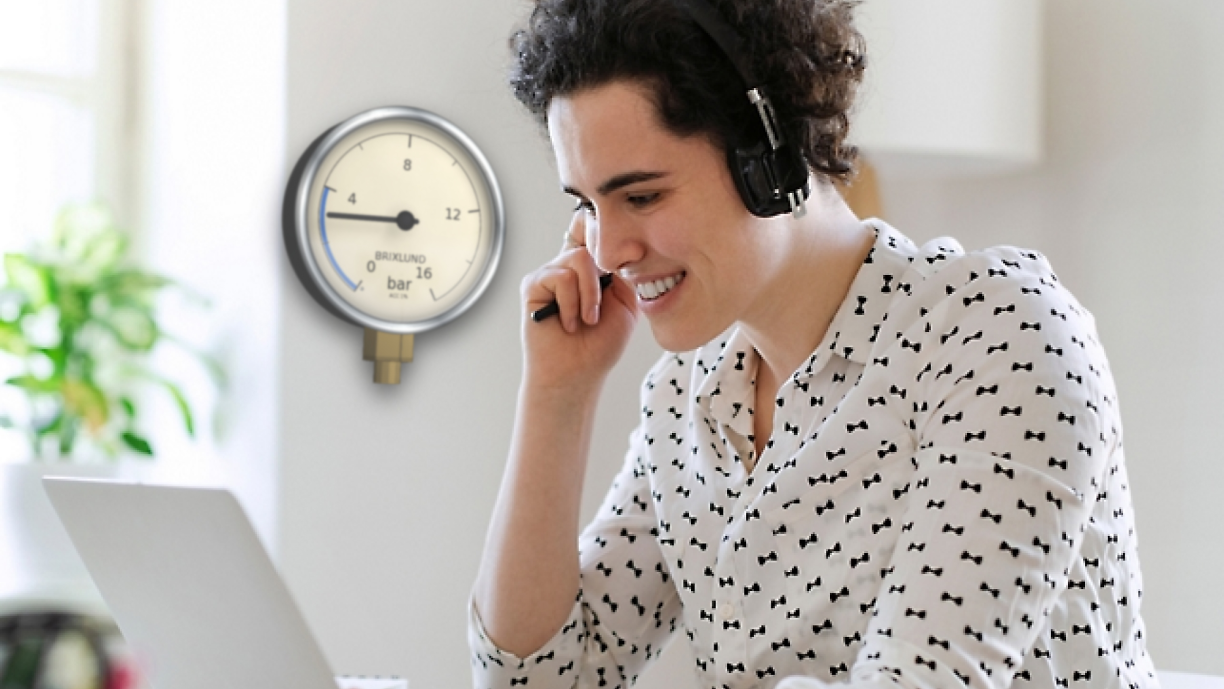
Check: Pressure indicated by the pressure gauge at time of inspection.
3 bar
